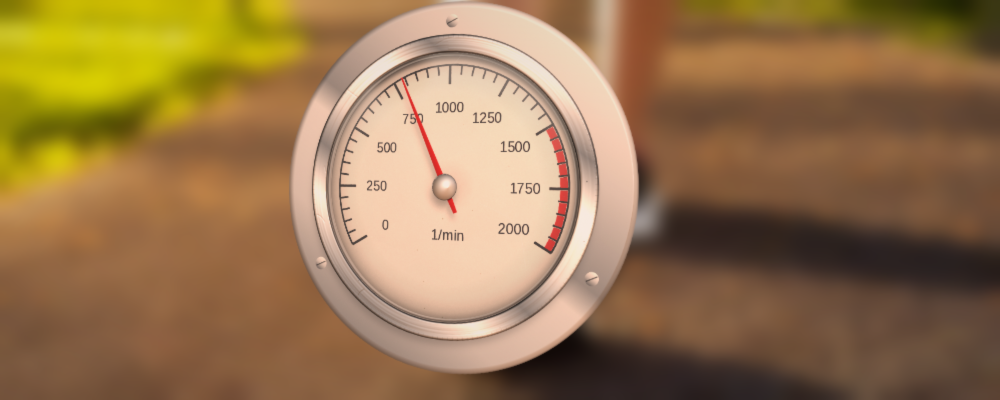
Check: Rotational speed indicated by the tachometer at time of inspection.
800 rpm
